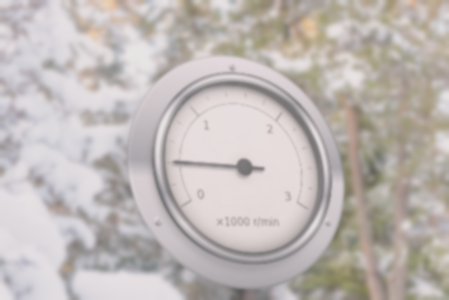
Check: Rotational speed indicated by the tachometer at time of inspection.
400 rpm
